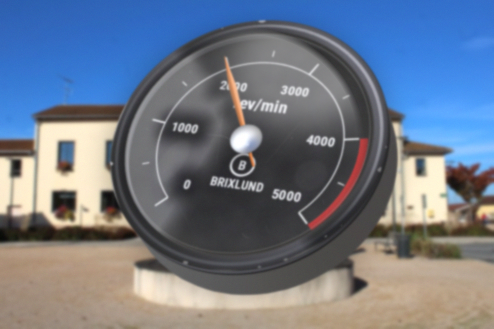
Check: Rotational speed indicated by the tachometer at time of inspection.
2000 rpm
